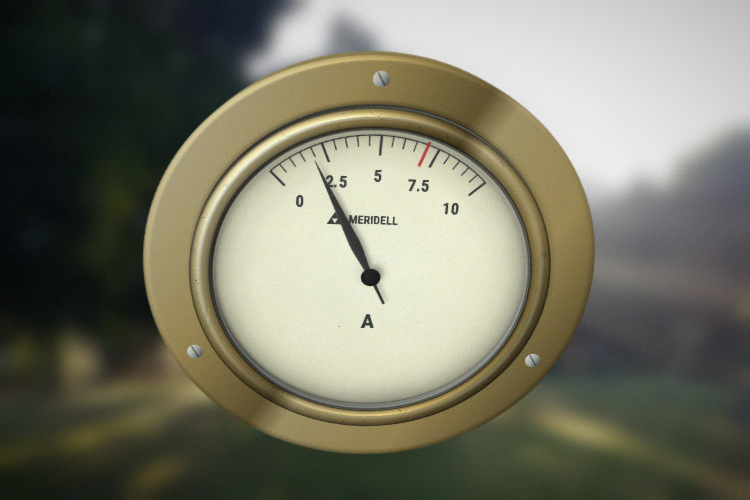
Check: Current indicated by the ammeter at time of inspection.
2 A
